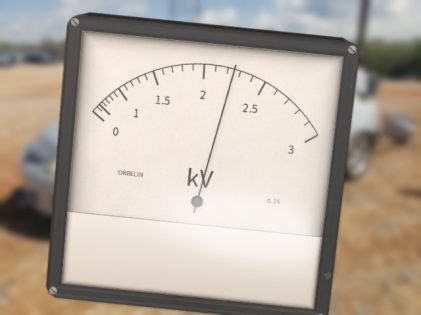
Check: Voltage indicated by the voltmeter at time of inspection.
2.25 kV
